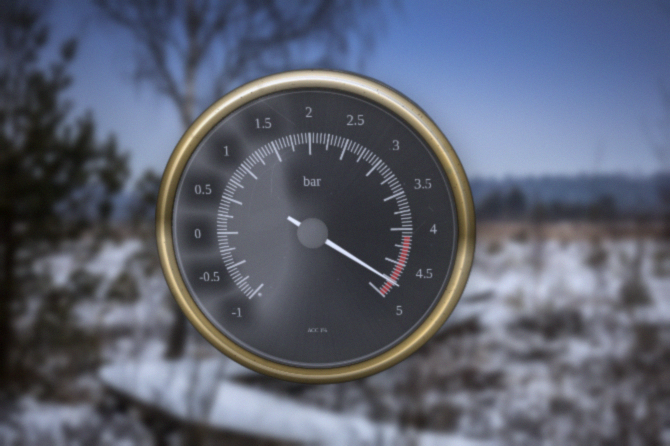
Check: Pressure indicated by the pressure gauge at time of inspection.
4.75 bar
